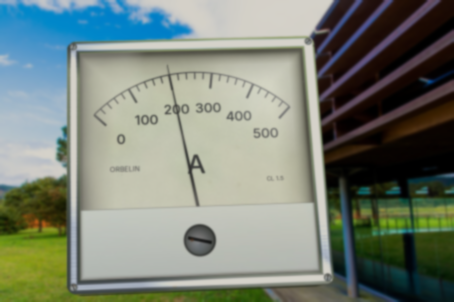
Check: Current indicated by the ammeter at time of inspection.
200 A
